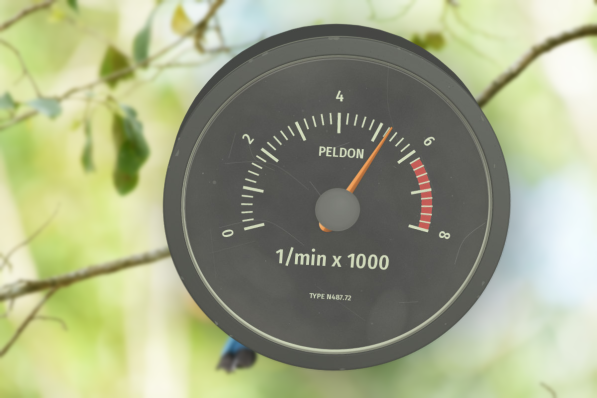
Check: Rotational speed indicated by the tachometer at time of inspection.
5200 rpm
